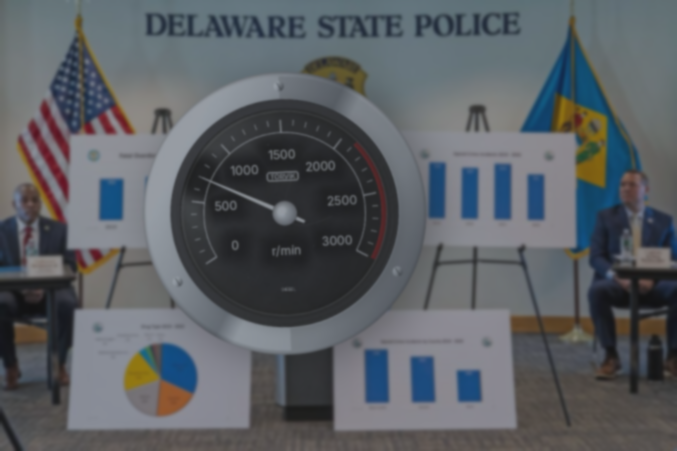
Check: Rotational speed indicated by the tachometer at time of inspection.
700 rpm
